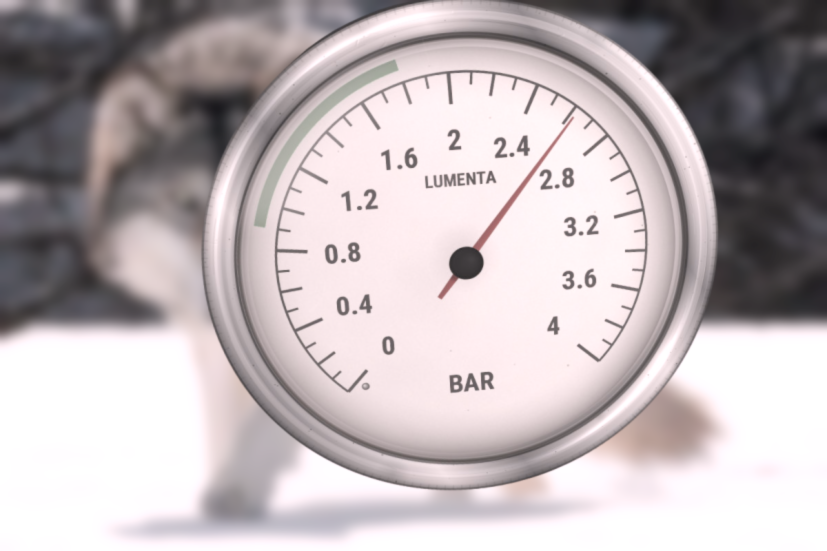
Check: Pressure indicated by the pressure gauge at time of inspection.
2.6 bar
